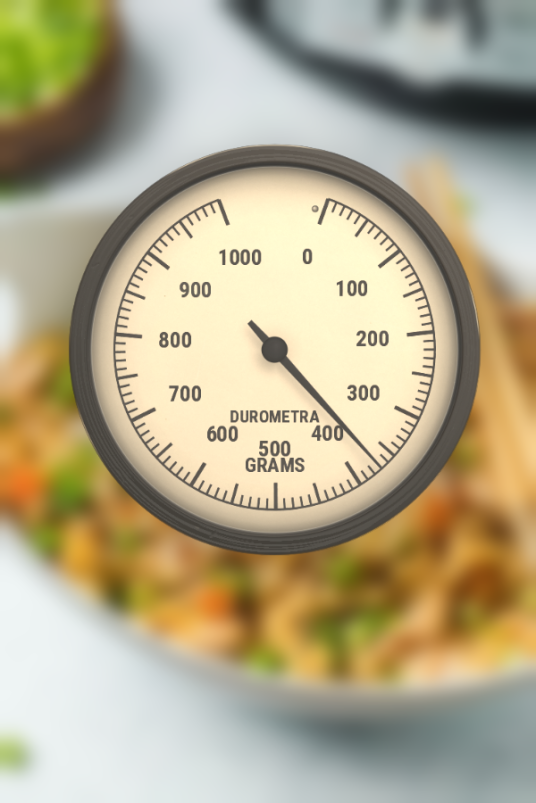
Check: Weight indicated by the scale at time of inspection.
370 g
